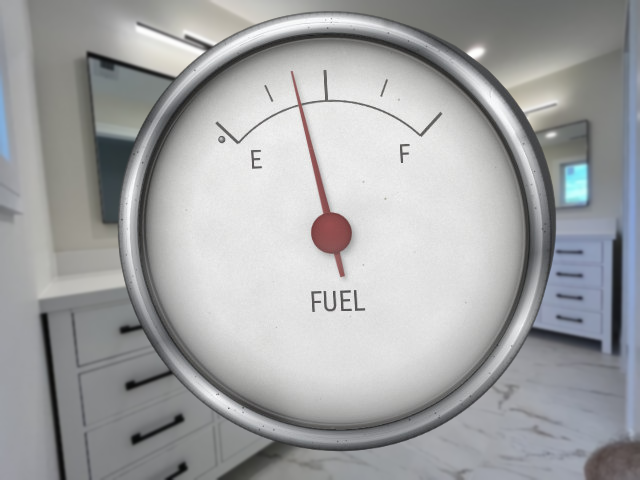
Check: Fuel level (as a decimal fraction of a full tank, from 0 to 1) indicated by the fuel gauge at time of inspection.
0.375
